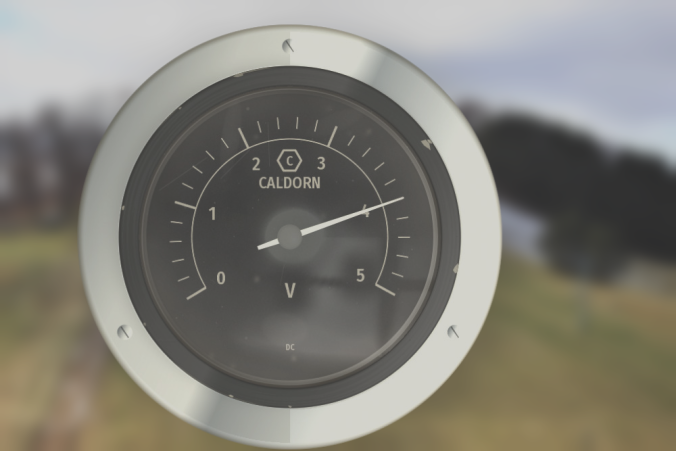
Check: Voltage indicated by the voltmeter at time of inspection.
4 V
